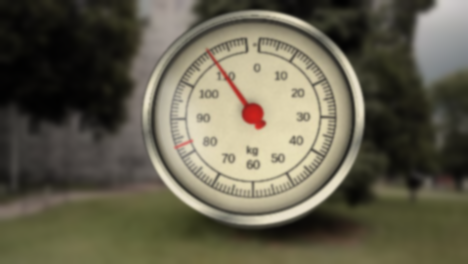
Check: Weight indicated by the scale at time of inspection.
110 kg
